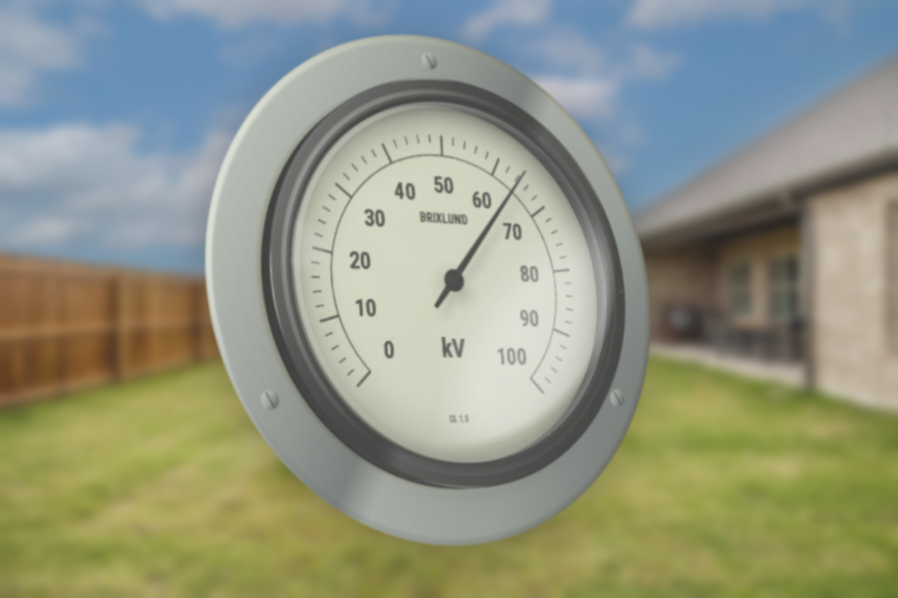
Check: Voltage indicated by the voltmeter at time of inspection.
64 kV
